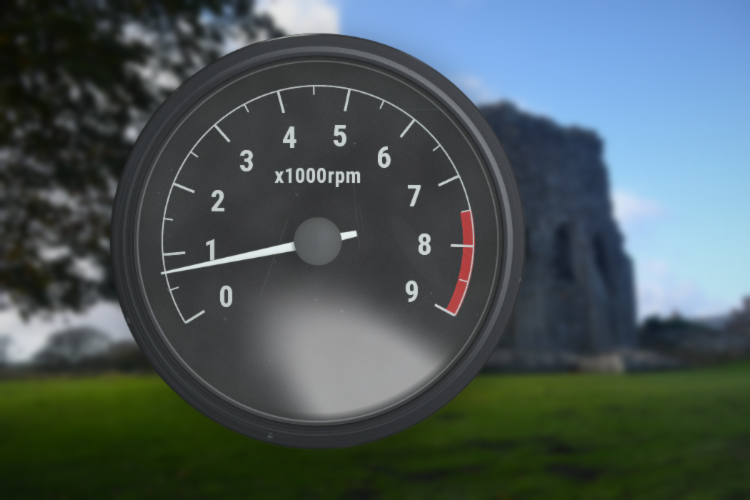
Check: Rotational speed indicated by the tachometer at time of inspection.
750 rpm
